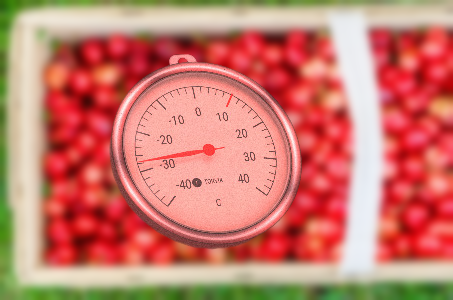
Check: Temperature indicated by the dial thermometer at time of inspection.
-28 °C
